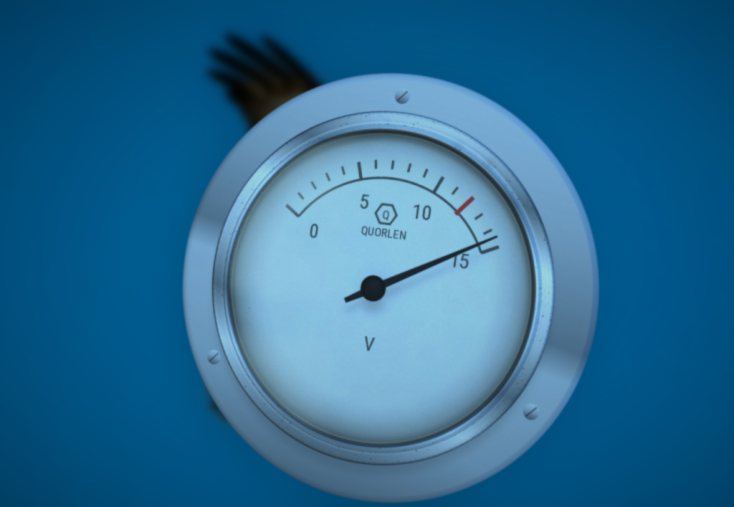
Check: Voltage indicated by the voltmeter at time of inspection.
14.5 V
